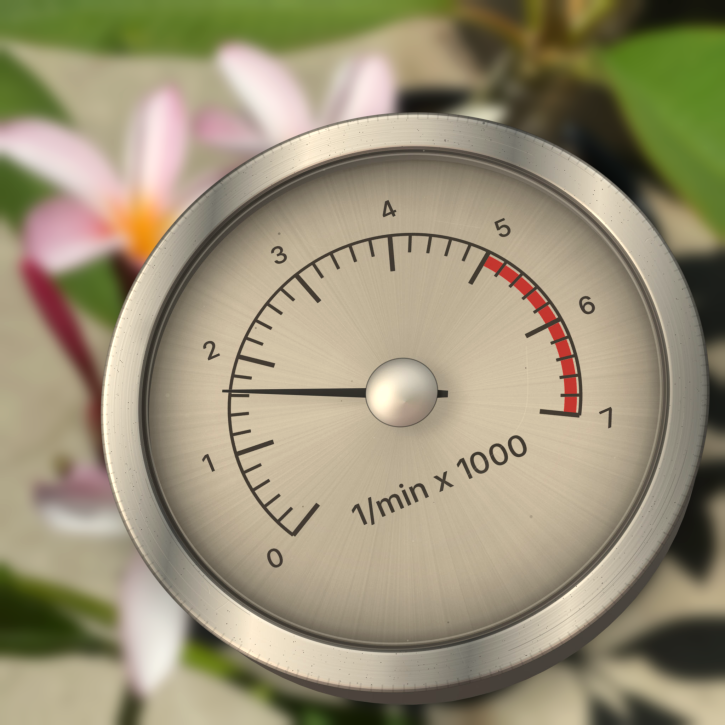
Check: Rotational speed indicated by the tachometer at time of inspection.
1600 rpm
